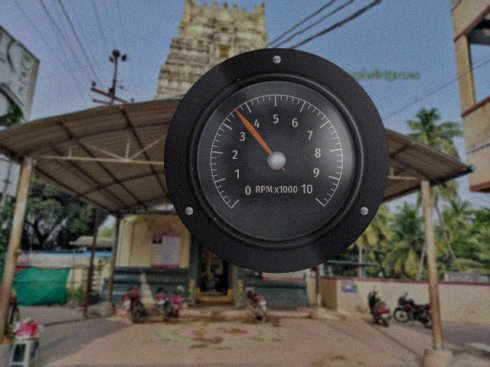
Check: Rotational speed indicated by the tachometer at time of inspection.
3600 rpm
